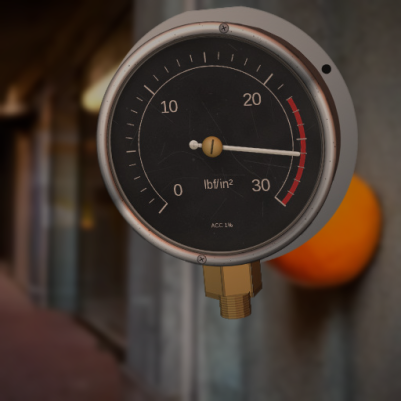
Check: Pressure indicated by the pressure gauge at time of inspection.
26 psi
